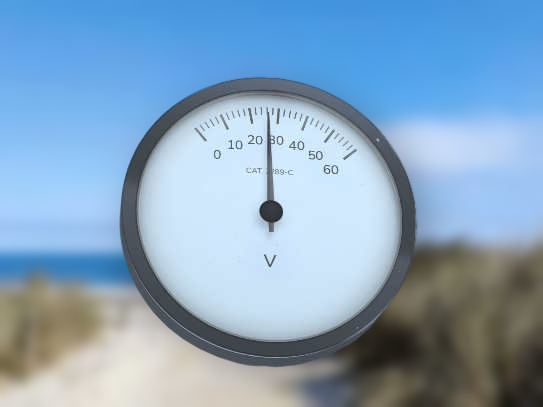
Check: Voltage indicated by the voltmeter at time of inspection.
26 V
